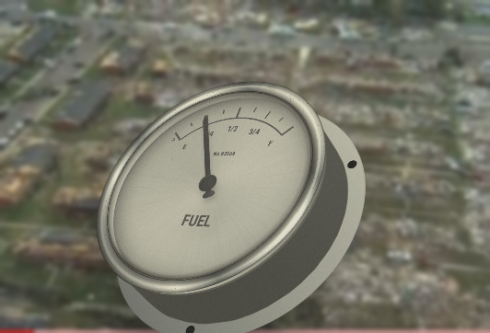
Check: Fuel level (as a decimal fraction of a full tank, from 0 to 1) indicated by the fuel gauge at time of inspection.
0.25
